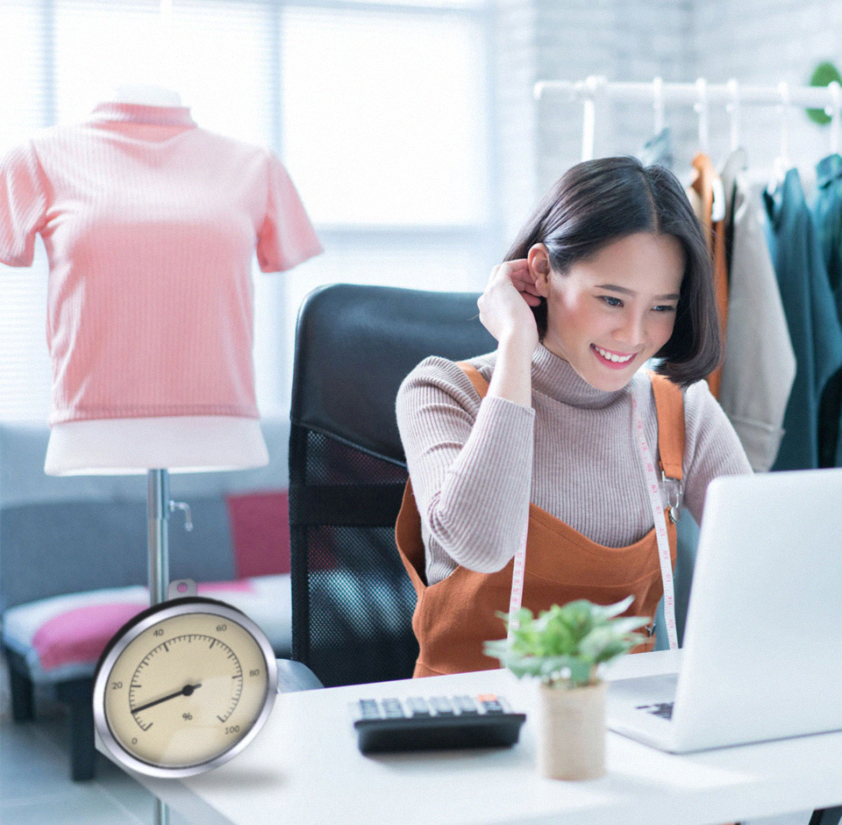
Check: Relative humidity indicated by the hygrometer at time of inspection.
10 %
